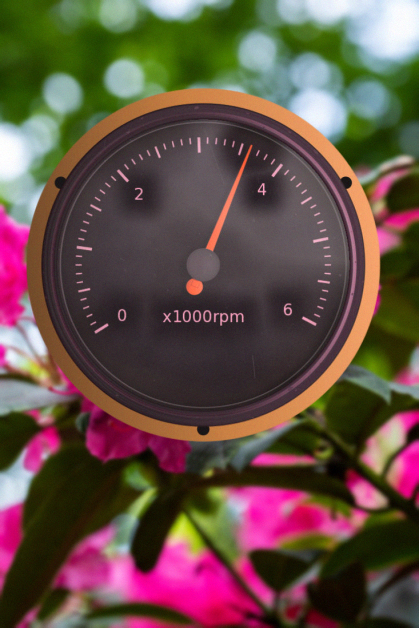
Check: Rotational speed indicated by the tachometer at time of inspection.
3600 rpm
